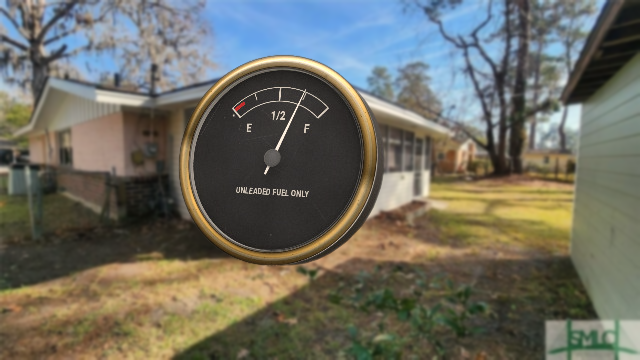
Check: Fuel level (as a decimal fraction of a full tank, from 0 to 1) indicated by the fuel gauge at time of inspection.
0.75
